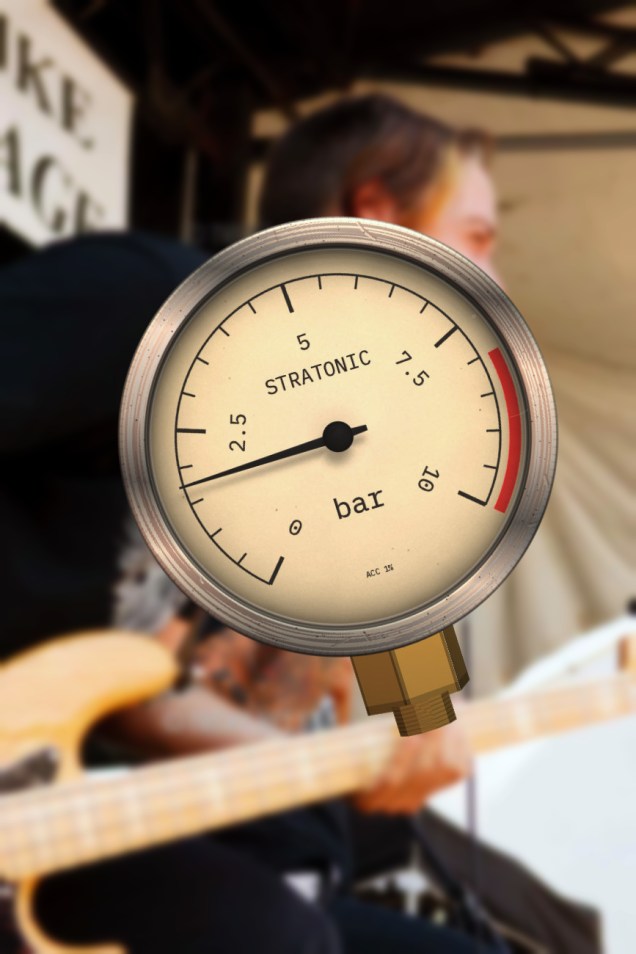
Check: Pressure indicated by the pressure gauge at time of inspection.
1.75 bar
